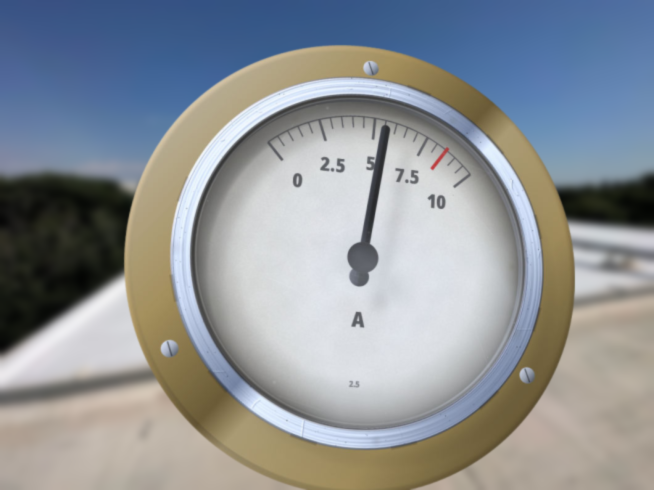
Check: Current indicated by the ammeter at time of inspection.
5.5 A
